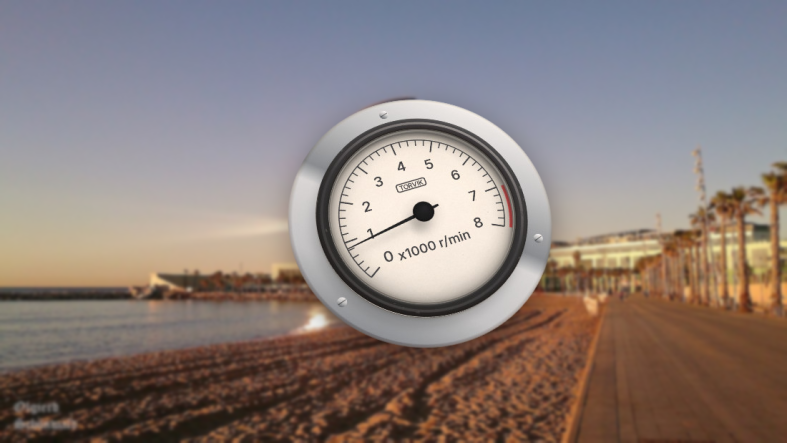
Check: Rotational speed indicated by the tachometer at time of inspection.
800 rpm
